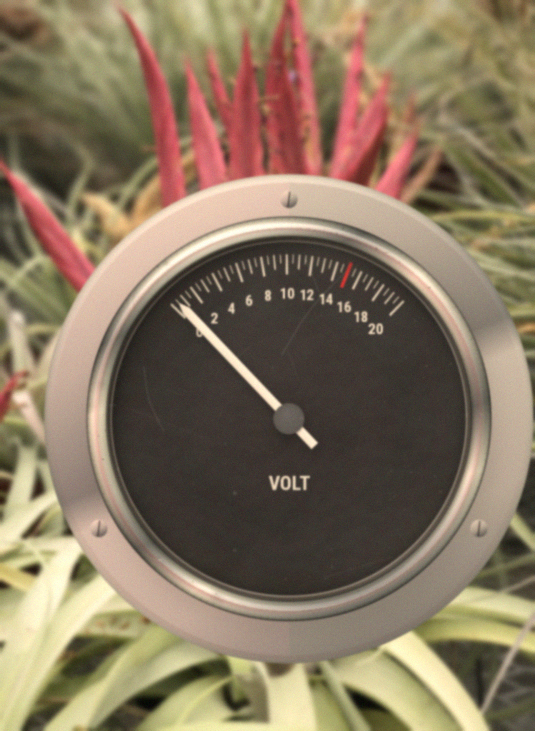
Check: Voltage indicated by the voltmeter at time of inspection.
0.5 V
